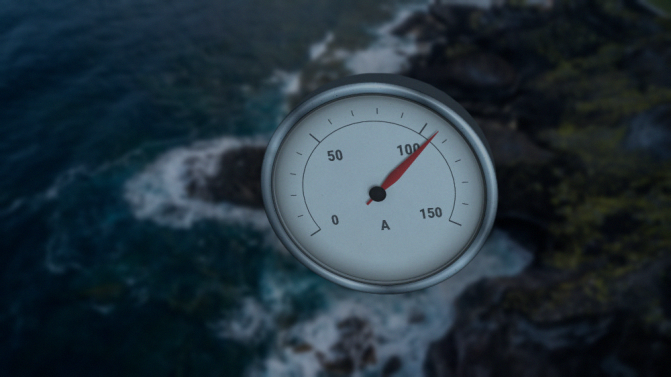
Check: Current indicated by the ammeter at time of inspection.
105 A
